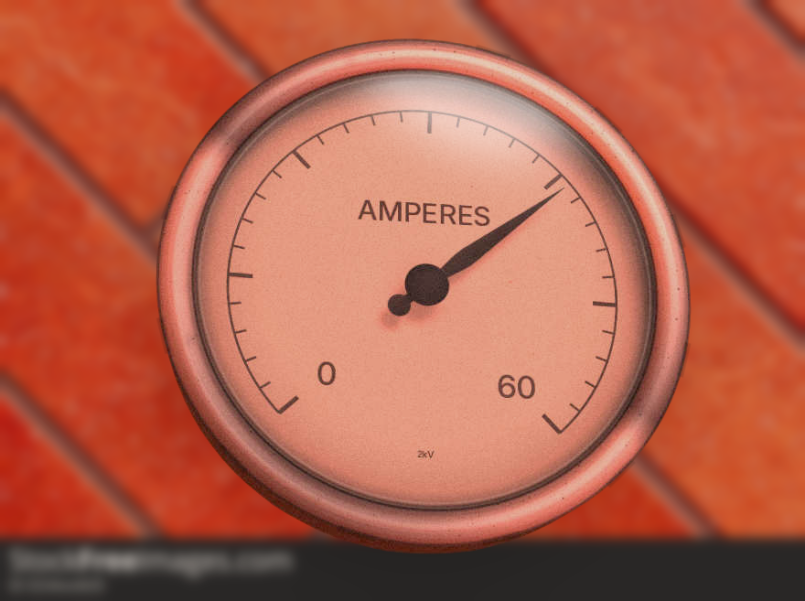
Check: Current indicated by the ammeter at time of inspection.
41 A
